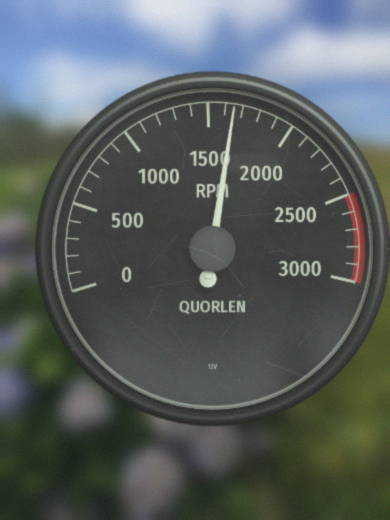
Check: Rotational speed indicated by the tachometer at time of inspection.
1650 rpm
